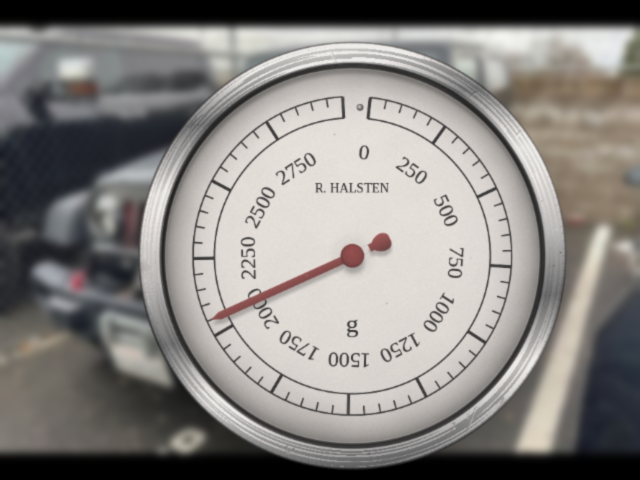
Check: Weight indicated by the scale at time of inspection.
2050 g
